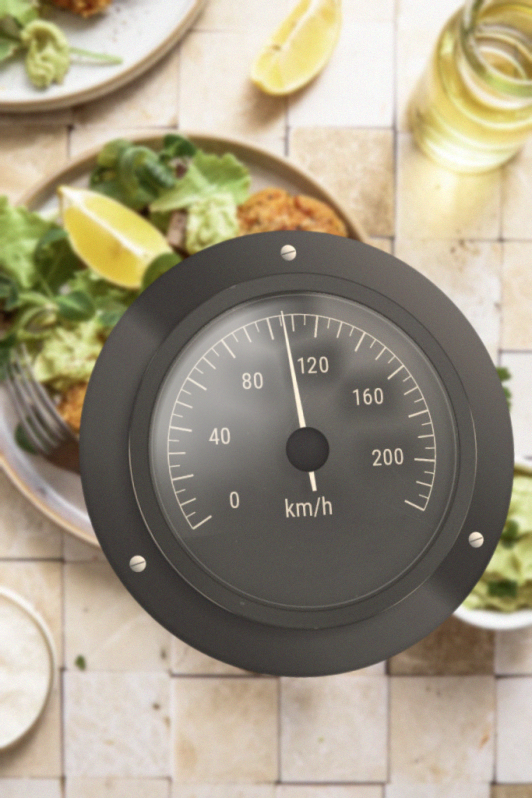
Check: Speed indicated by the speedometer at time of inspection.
105 km/h
